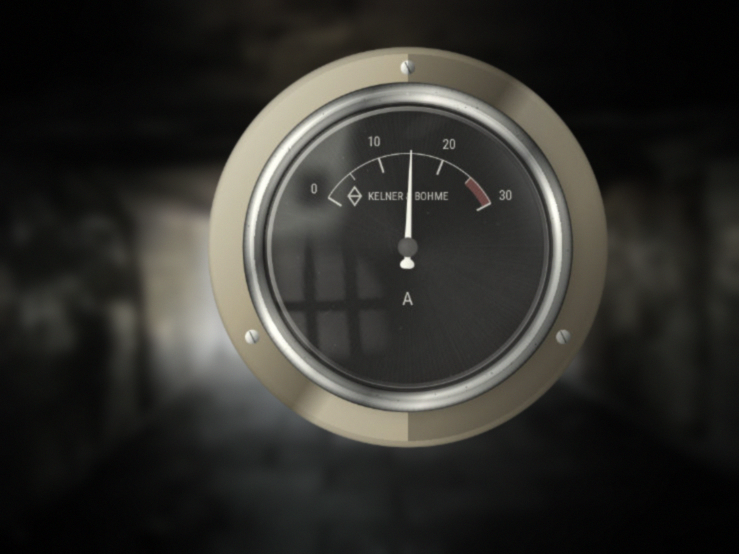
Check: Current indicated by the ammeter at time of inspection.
15 A
